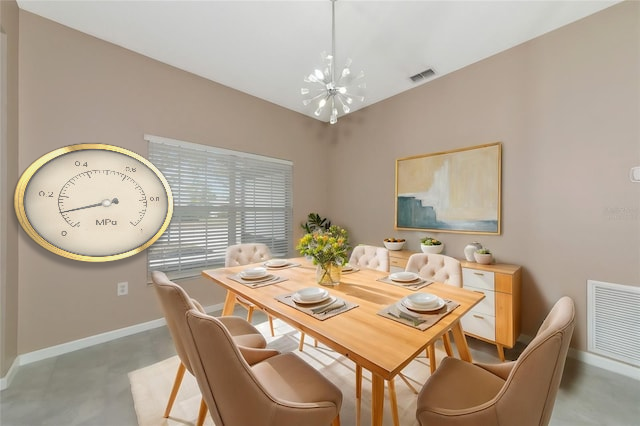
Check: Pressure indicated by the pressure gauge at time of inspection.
0.1 MPa
